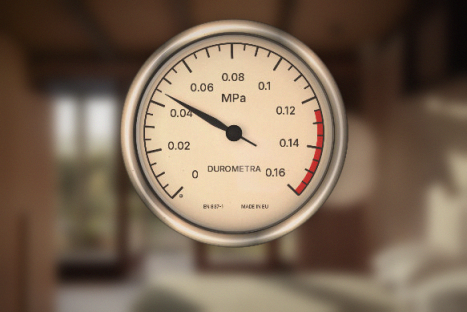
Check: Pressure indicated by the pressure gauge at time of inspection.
0.045 MPa
